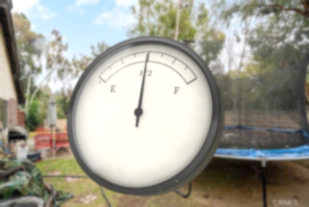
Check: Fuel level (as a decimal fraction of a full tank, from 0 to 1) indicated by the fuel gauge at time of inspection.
0.5
